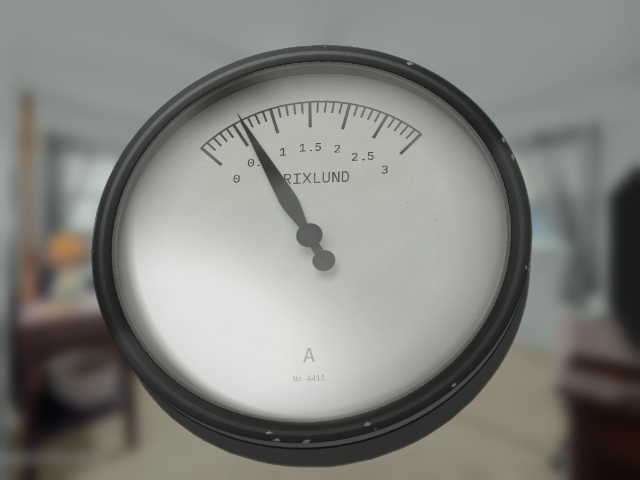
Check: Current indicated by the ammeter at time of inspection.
0.6 A
